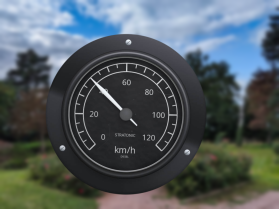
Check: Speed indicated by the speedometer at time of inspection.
40 km/h
